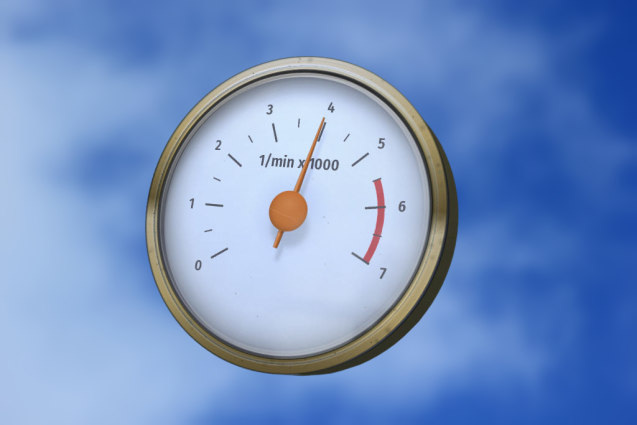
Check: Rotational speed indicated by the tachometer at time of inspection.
4000 rpm
